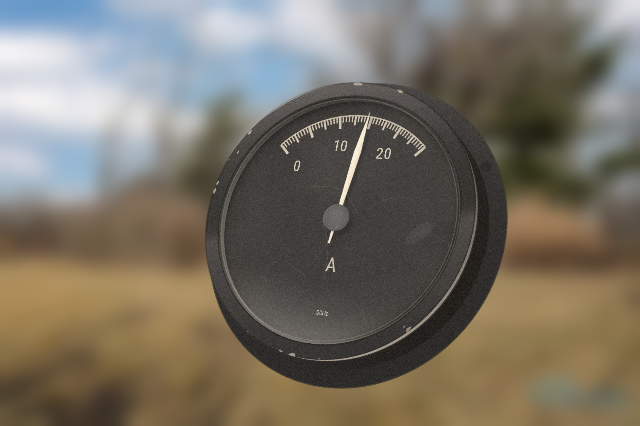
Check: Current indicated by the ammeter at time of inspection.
15 A
